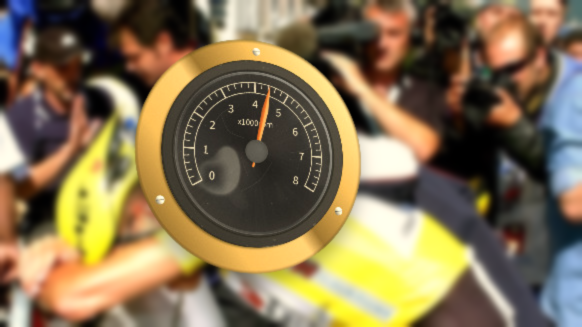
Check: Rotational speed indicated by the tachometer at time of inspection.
4400 rpm
